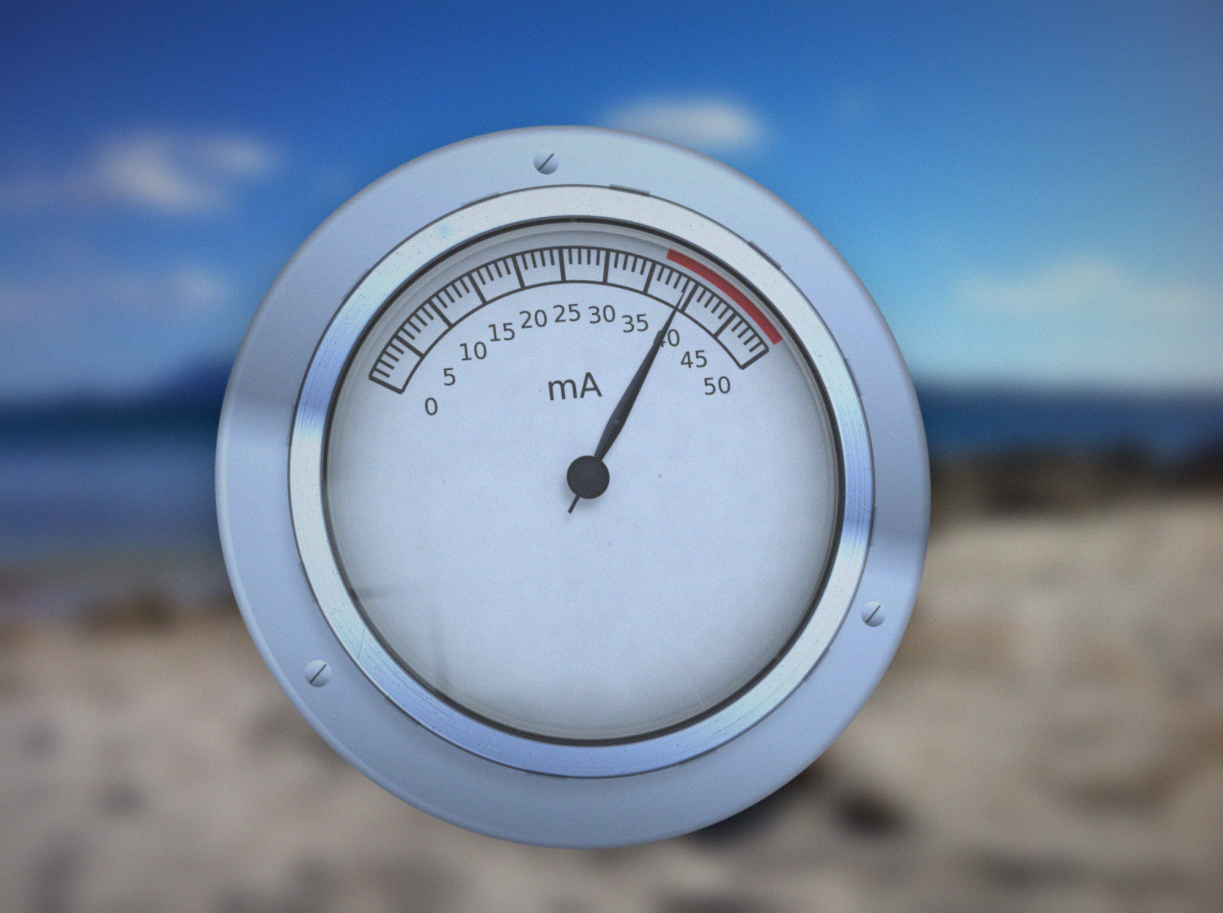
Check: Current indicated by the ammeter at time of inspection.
39 mA
